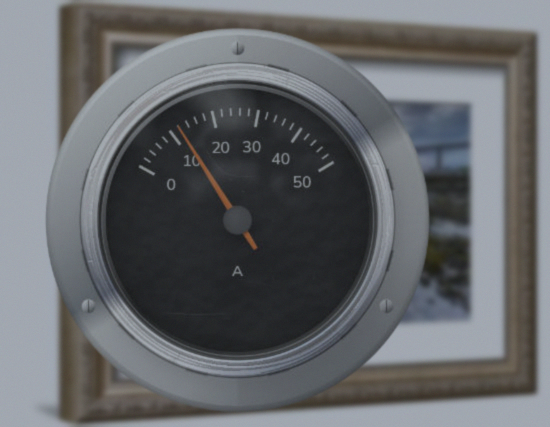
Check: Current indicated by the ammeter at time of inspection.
12 A
